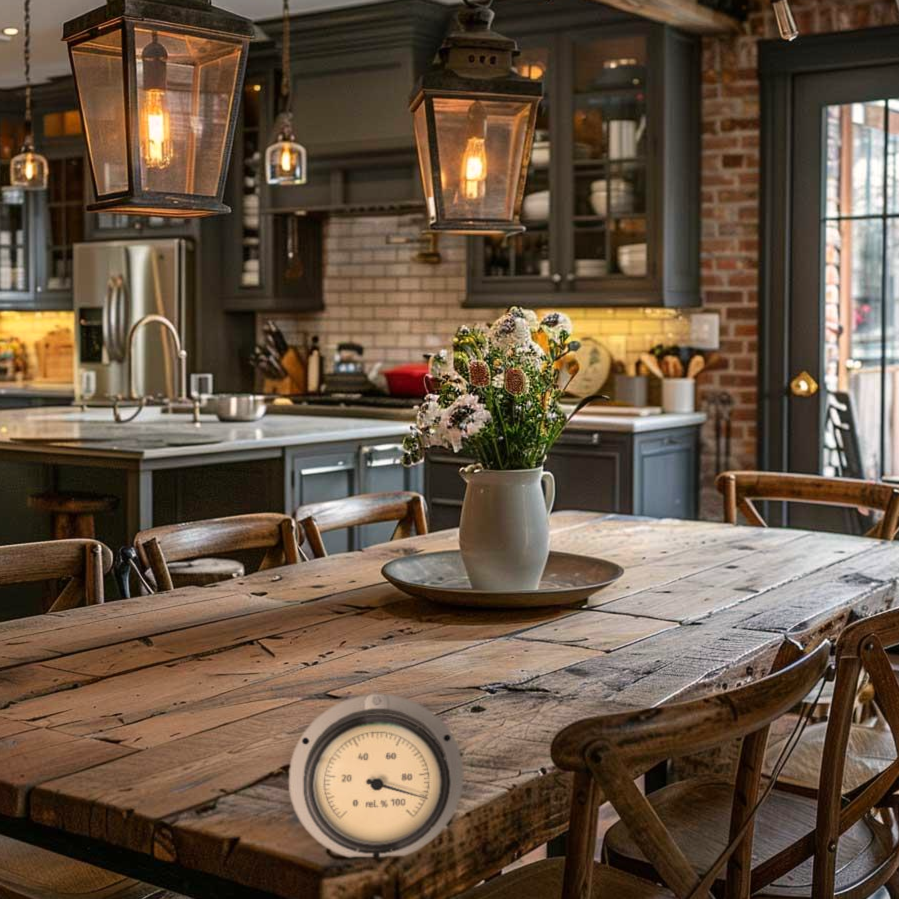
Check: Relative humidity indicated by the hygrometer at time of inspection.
90 %
